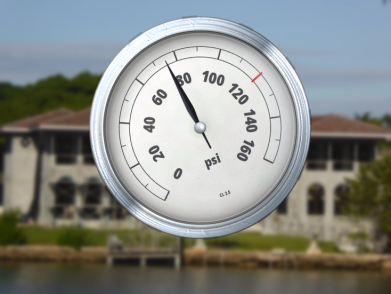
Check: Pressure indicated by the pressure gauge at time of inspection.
75 psi
